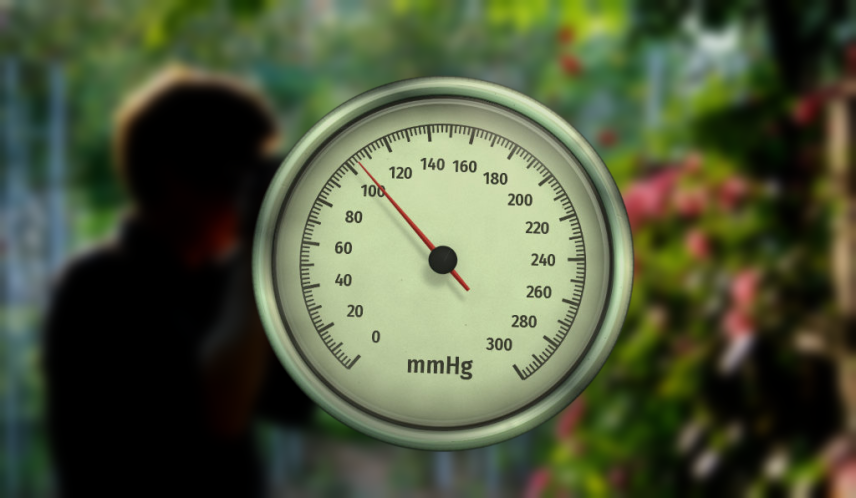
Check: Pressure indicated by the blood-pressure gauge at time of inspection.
104 mmHg
